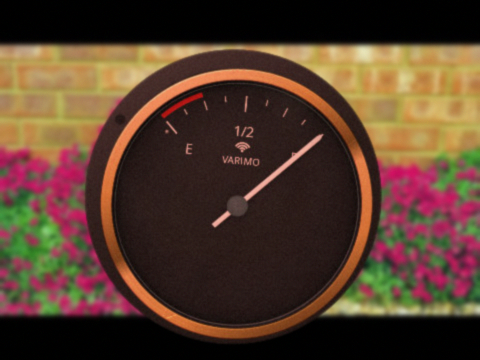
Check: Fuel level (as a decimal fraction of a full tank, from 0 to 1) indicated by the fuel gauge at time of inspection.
1
